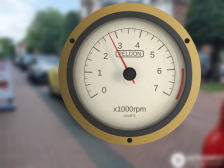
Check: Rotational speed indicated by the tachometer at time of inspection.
2750 rpm
